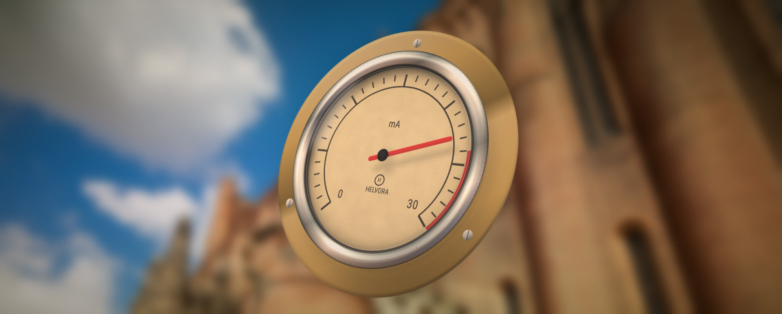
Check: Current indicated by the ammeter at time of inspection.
23 mA
